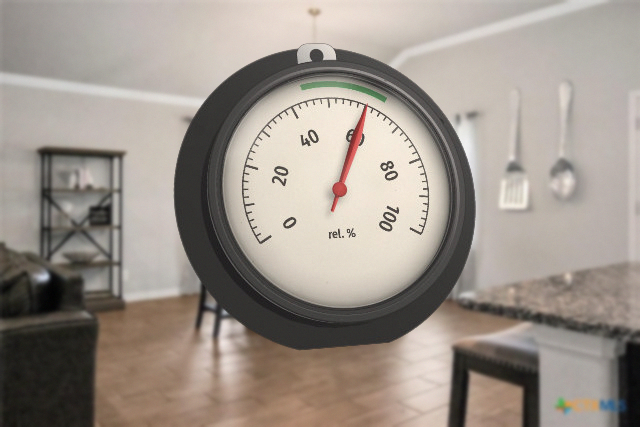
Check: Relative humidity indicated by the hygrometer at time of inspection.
60 %
